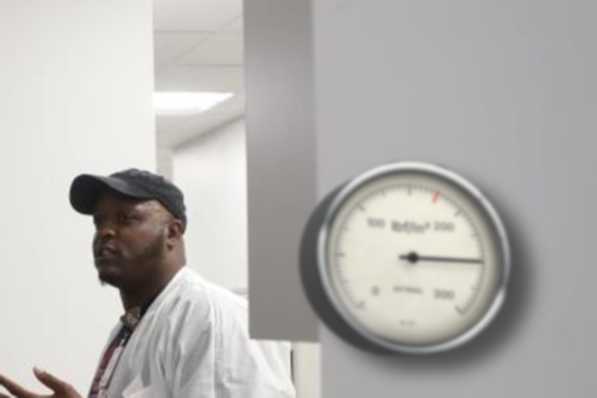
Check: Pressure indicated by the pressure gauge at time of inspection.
250 psi
